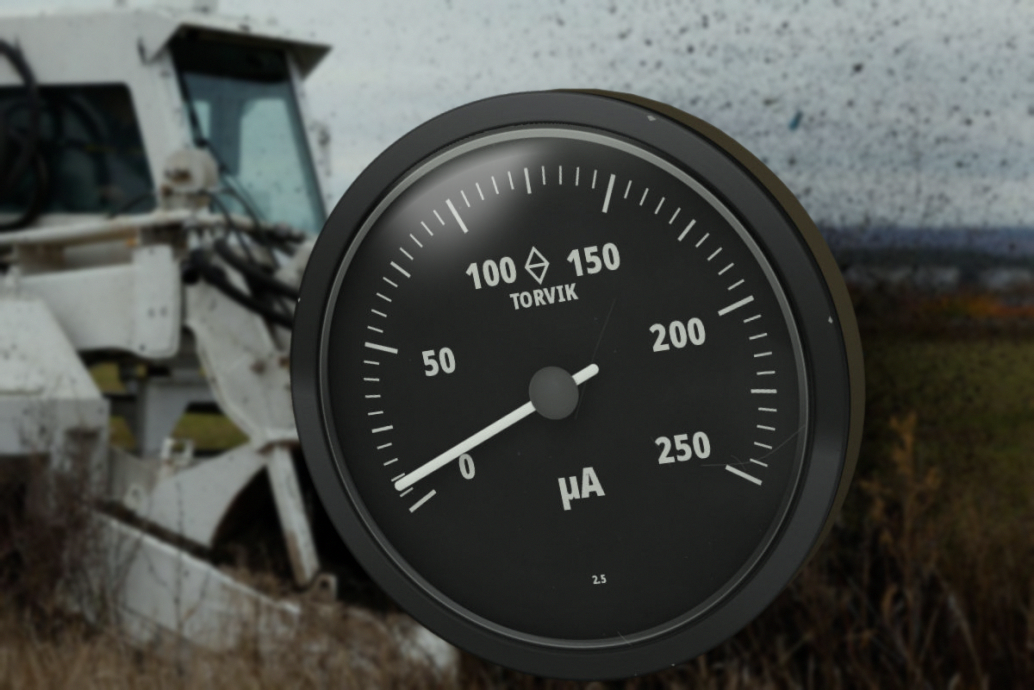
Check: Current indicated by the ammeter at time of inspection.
7.5 µA
